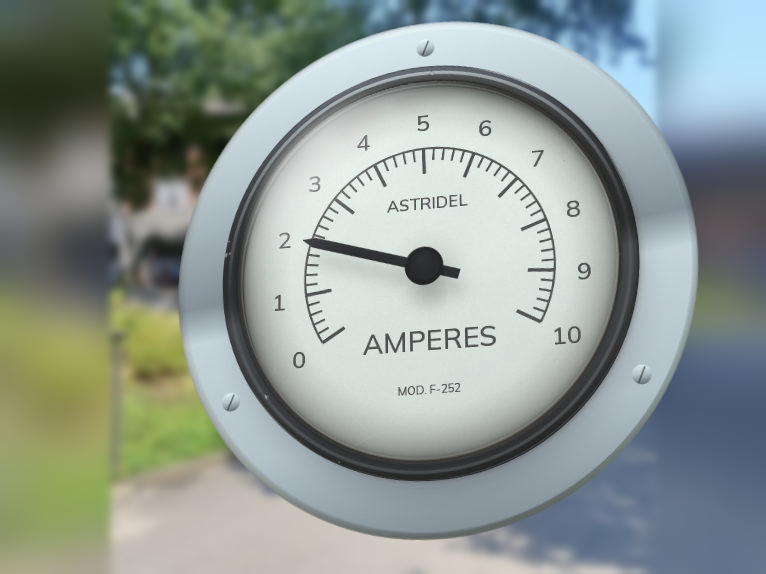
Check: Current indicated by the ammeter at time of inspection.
2 A
